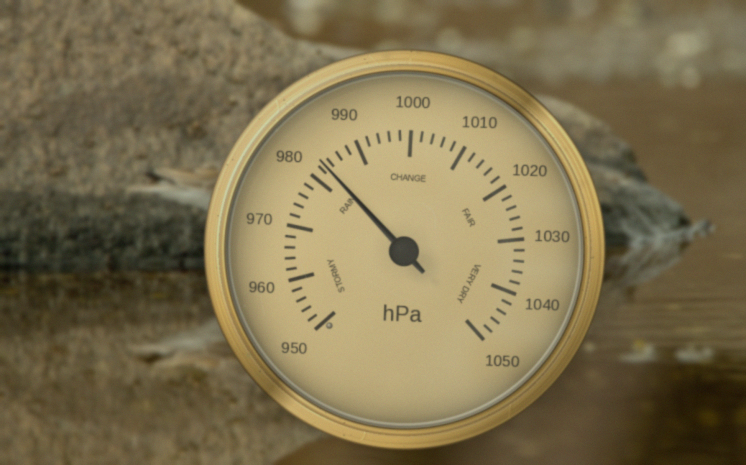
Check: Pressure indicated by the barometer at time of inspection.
983 hPa
